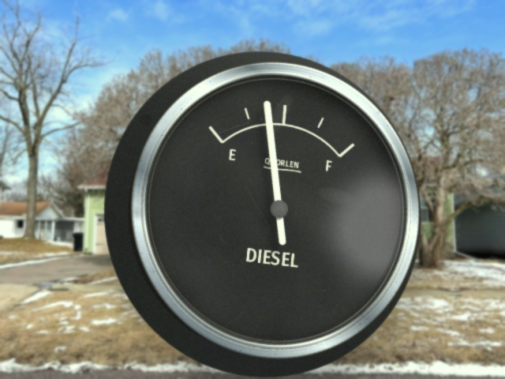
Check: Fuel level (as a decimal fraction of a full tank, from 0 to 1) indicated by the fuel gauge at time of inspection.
0.375
